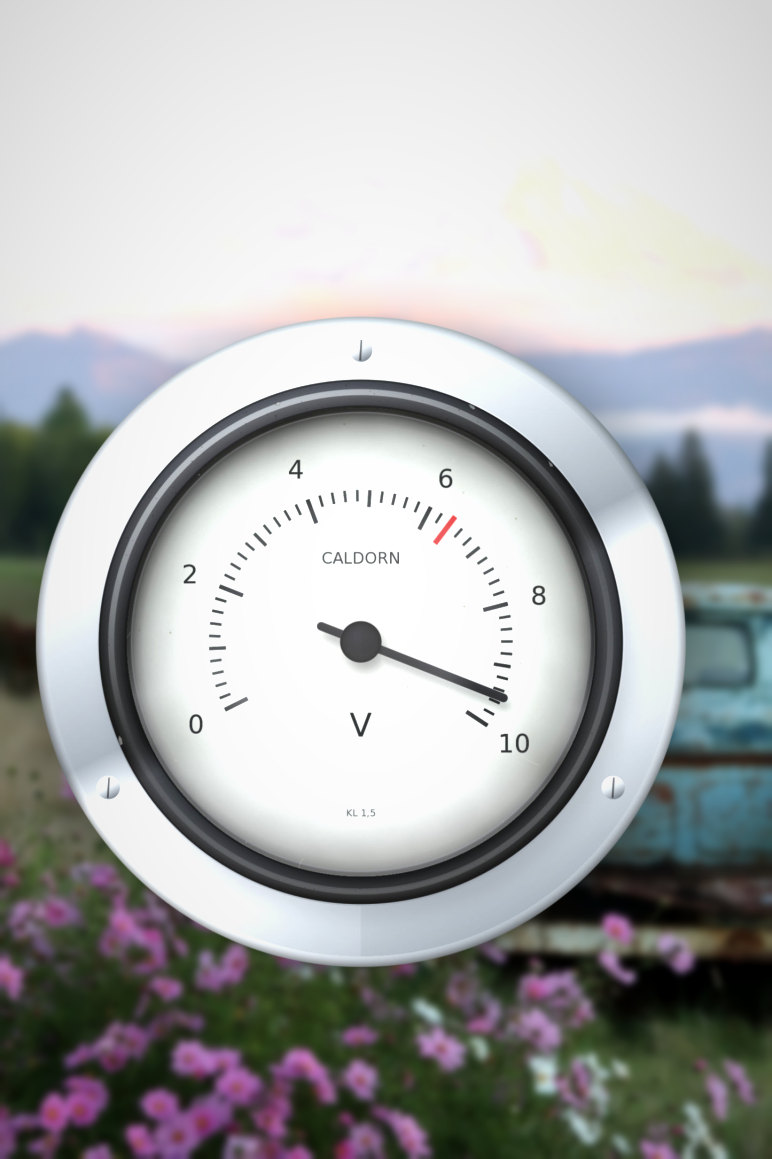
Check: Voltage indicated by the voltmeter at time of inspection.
9.5 V
